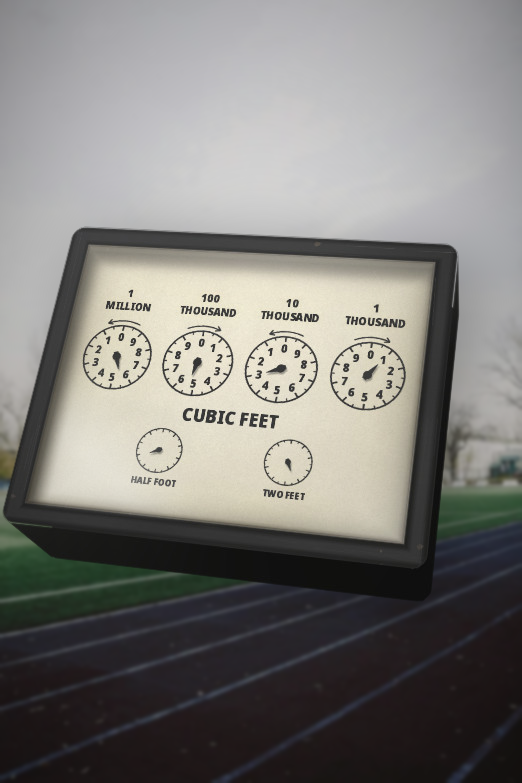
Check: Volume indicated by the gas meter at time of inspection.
553100 ft³
